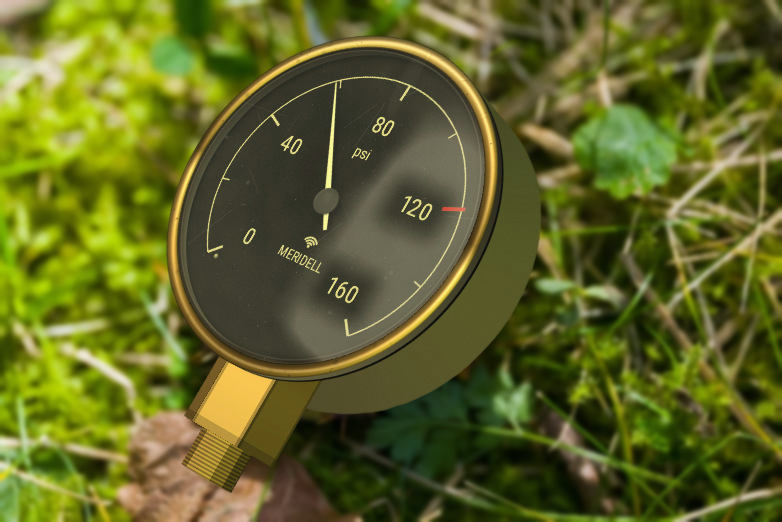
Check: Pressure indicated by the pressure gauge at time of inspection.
60 psi
